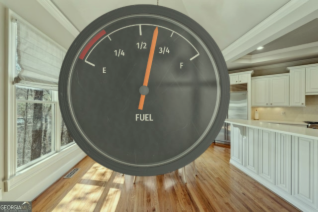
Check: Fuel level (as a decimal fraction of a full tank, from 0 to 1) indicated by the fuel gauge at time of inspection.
0.625
